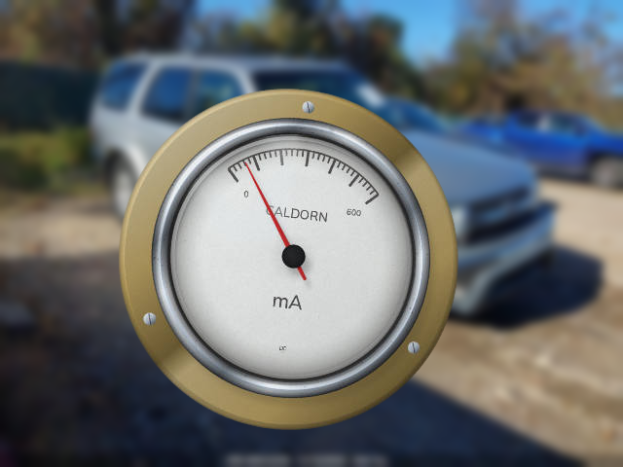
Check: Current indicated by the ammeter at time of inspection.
60 mA
